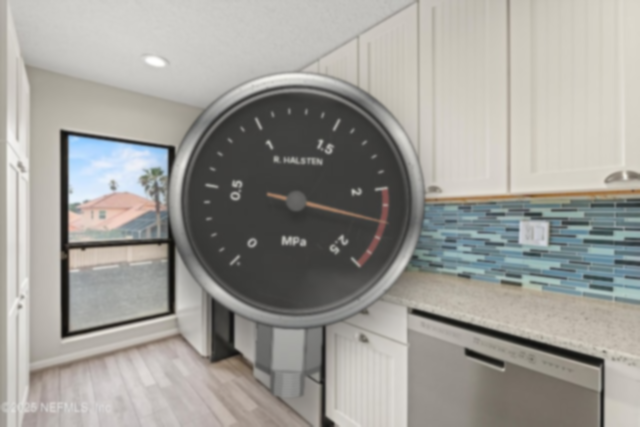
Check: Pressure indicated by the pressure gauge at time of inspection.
2.2 MPa
